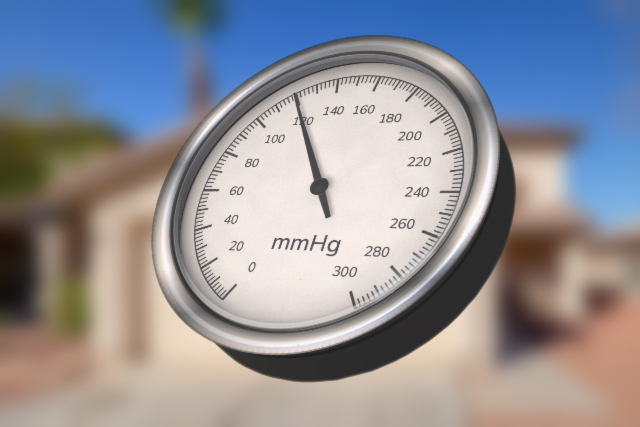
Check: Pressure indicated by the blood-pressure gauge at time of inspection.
120 mmHg
